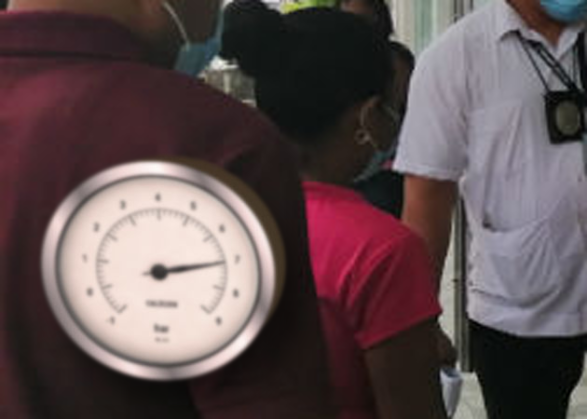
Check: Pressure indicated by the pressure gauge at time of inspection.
7 bar
